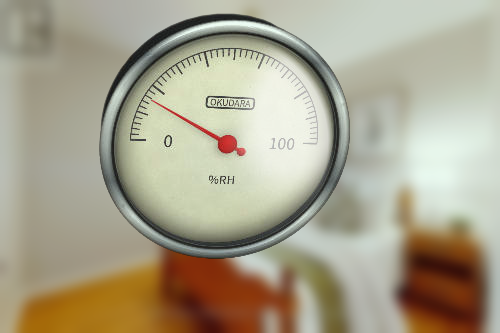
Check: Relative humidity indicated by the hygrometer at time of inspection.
16 %
